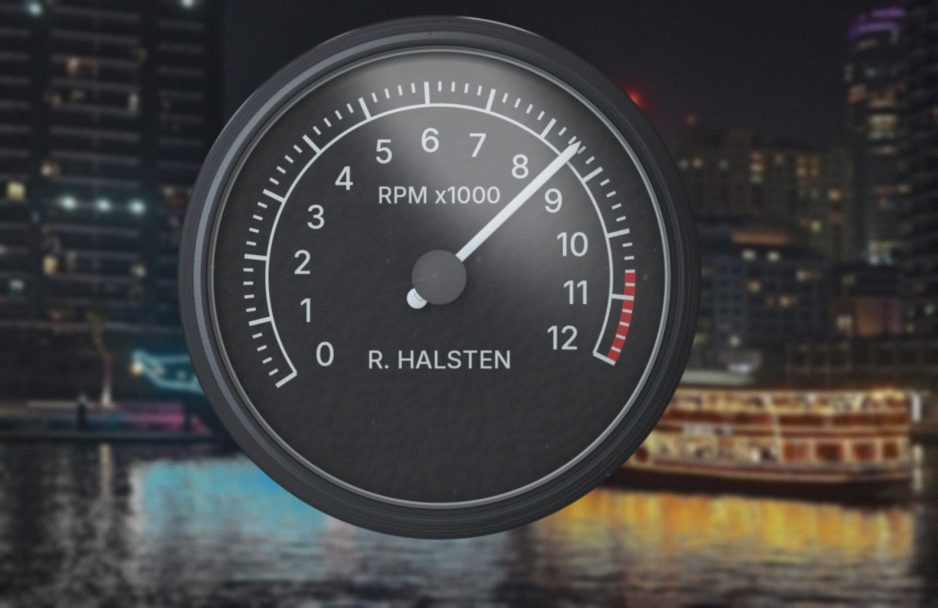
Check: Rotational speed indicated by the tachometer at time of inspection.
8500 rpm
